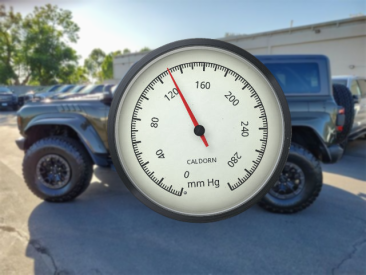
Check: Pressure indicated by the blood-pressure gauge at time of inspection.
130 mmHg
